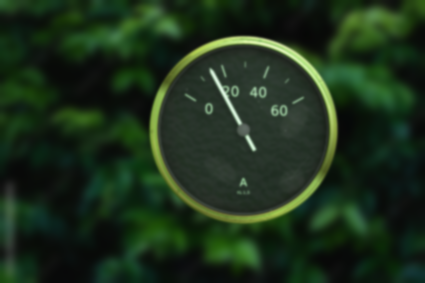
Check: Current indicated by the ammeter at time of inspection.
15 A
